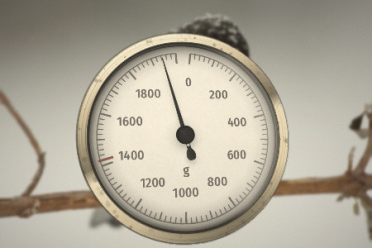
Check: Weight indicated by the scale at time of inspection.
1940 g
